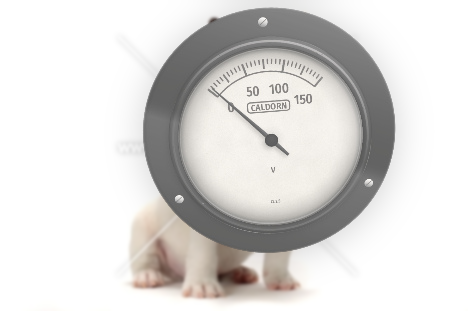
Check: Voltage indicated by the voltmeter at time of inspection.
5 V
